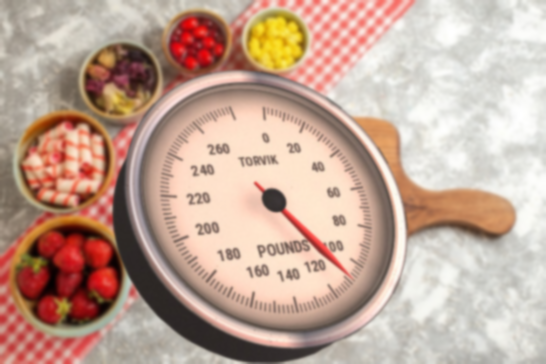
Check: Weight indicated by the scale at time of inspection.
110 lb
